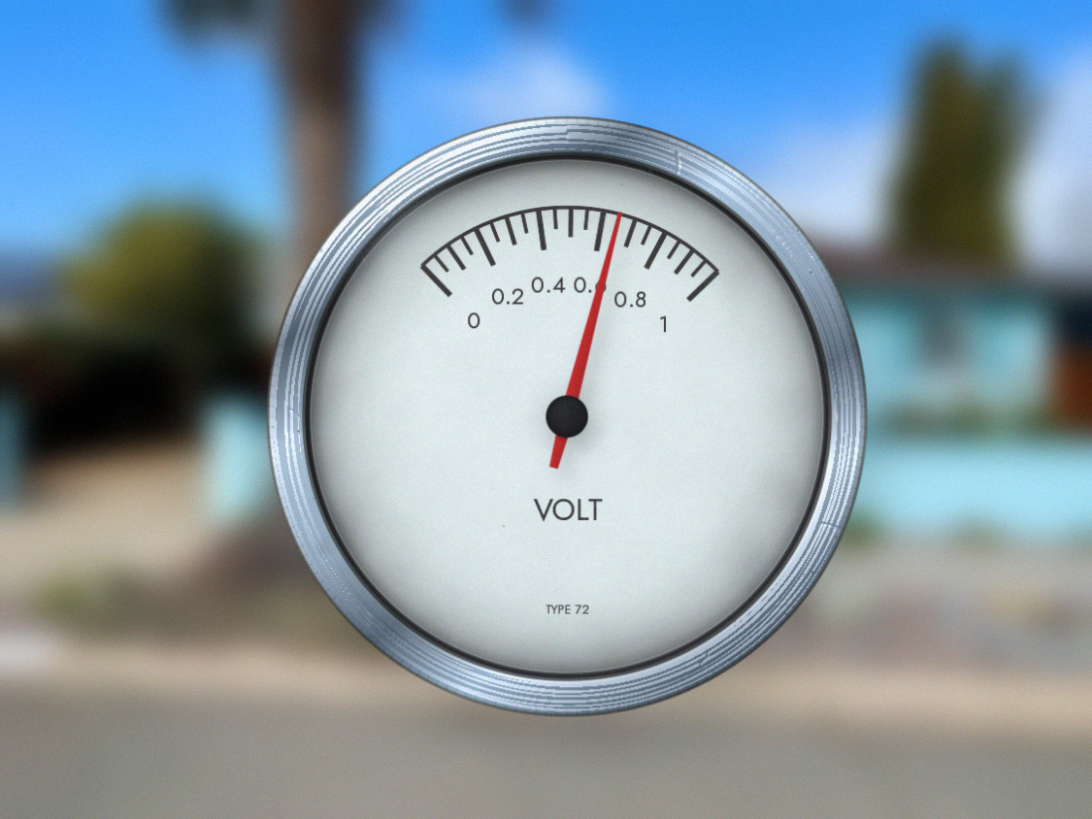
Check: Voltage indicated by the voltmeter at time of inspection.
0.65 V
